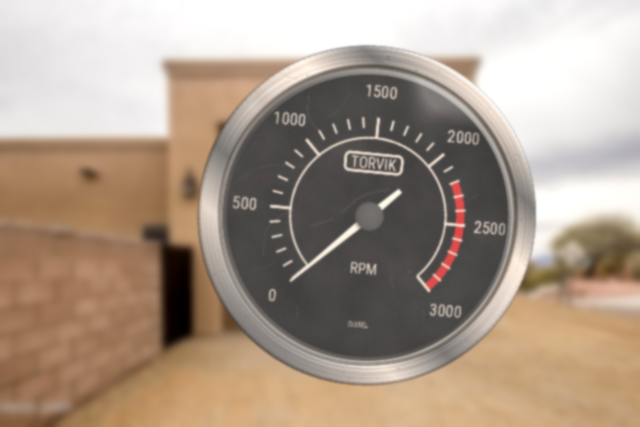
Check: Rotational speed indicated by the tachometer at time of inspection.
0 rpm
